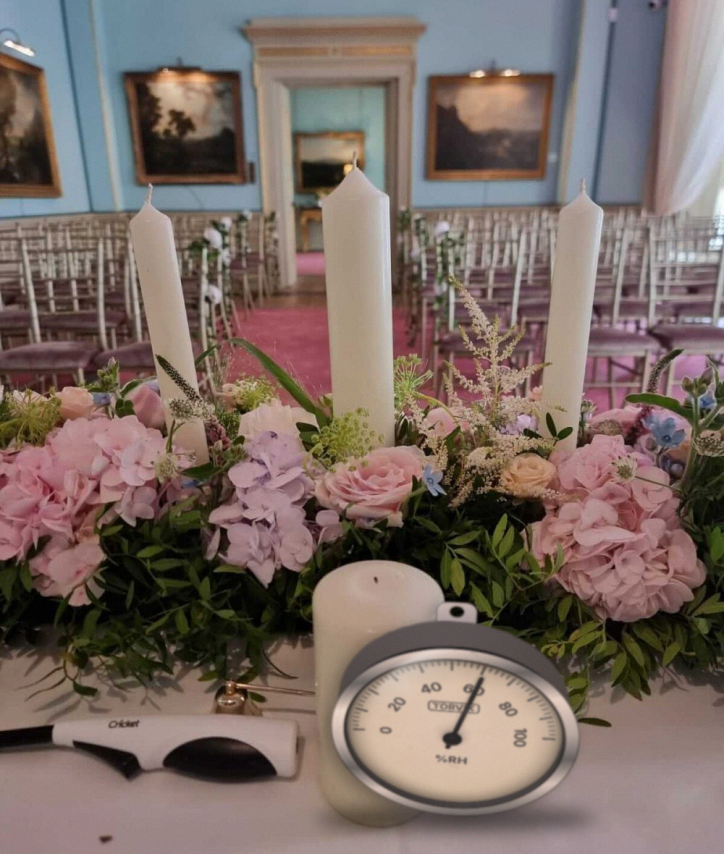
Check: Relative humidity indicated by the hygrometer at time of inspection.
60 %
